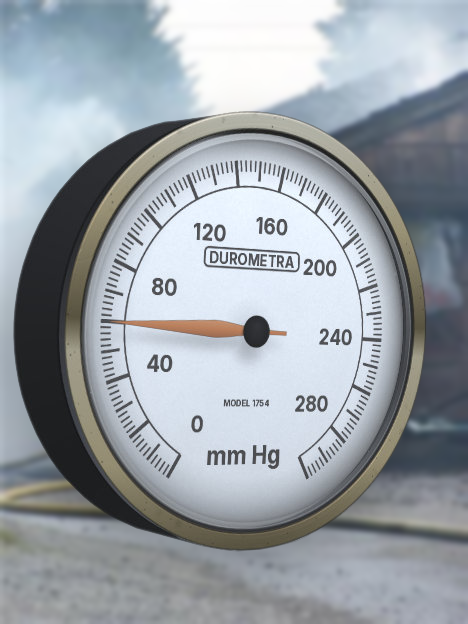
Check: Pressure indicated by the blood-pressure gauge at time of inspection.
60 mmHg
